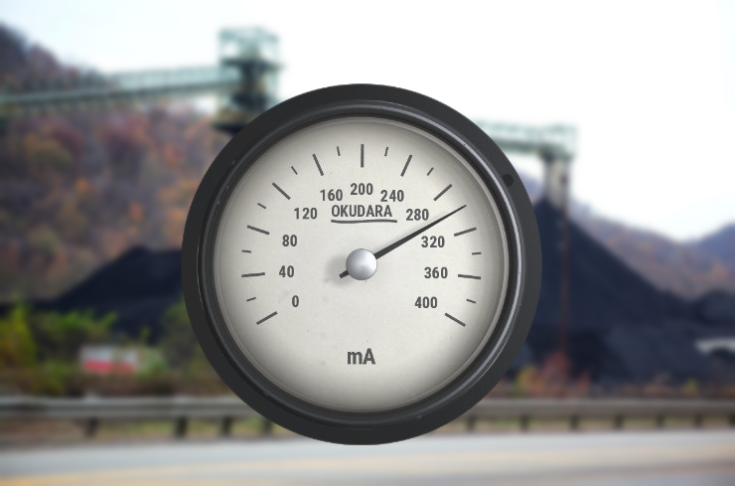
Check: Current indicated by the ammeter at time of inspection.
300 mA
